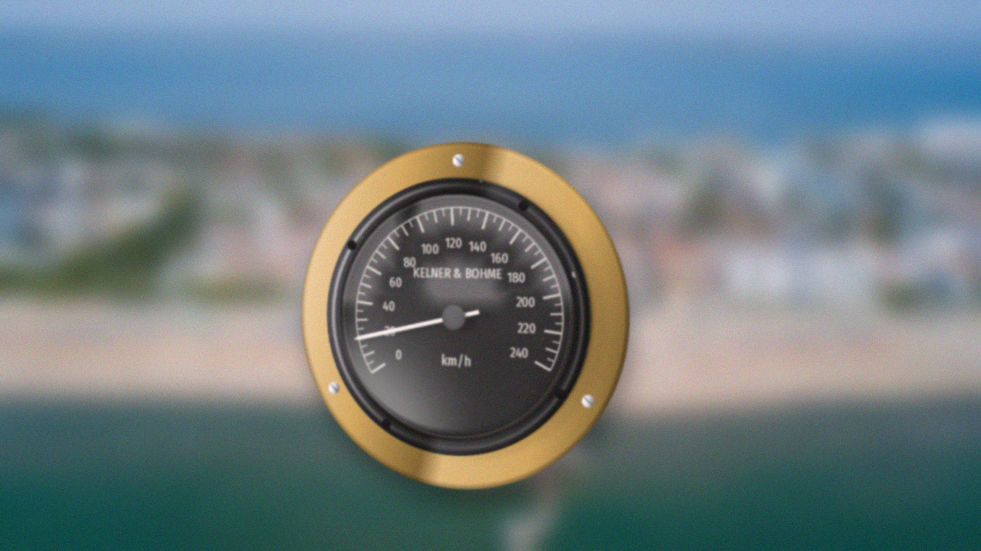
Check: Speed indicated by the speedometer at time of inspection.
20 km/h
